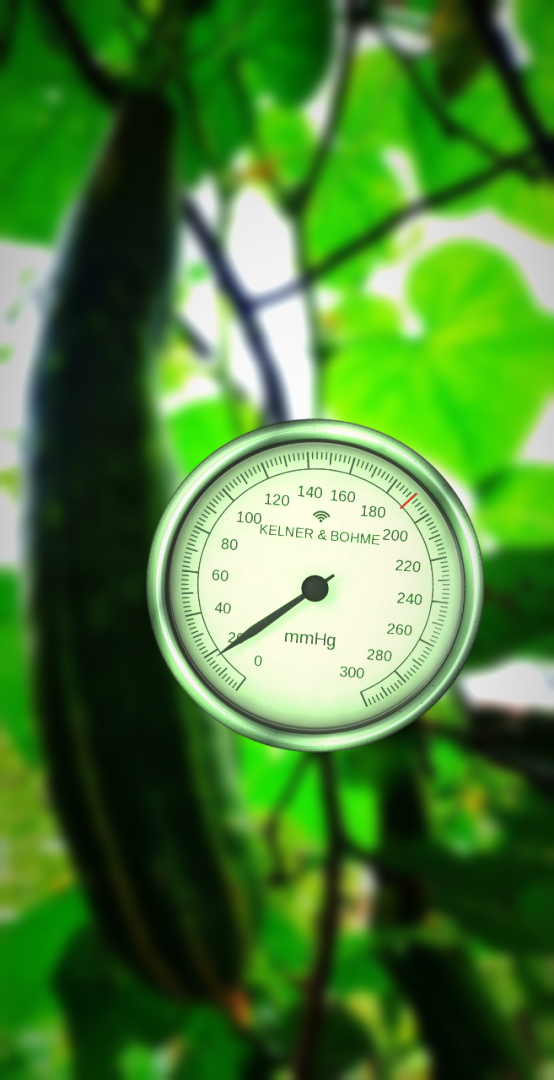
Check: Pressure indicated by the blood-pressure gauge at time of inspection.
18 mmHg
